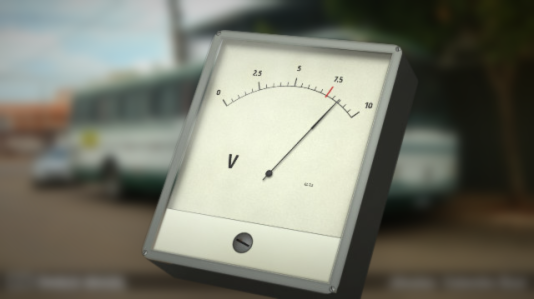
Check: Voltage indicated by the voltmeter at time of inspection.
8.5 V
